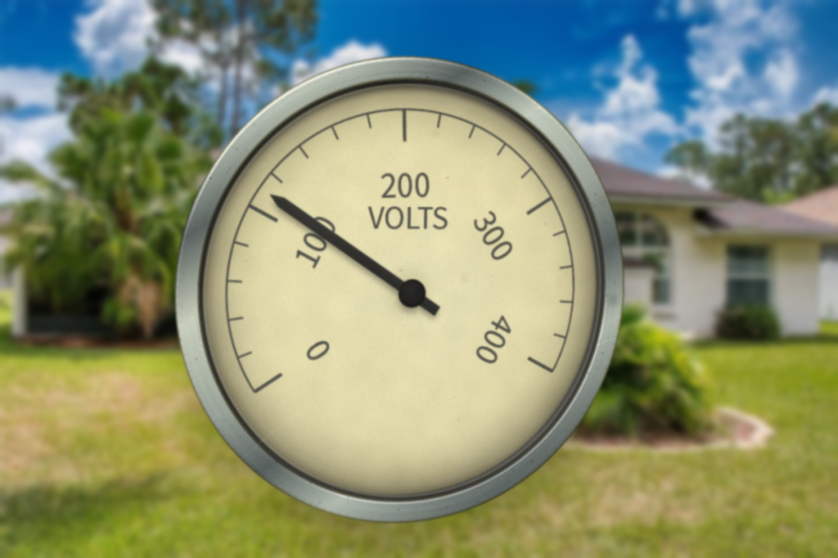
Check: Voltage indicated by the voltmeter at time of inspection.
110 V
